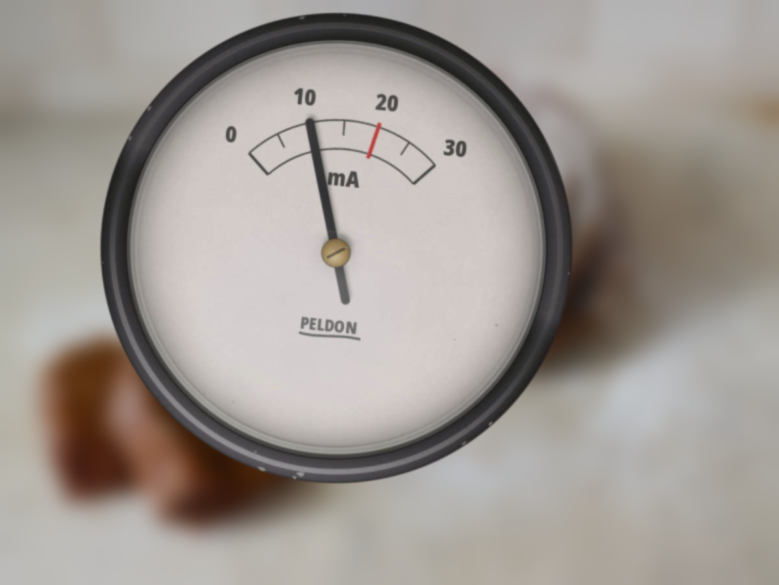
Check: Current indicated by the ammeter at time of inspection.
10 mA
